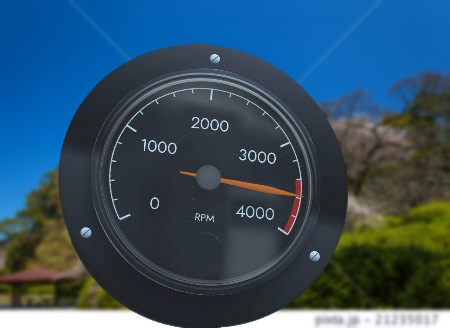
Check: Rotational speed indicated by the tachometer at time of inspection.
3600 rpm
